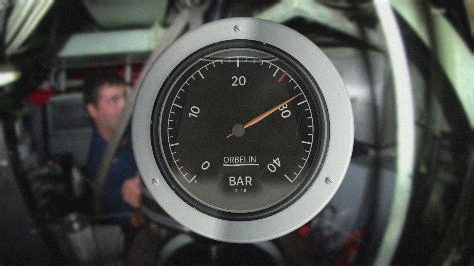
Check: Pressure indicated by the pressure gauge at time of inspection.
29 bar
